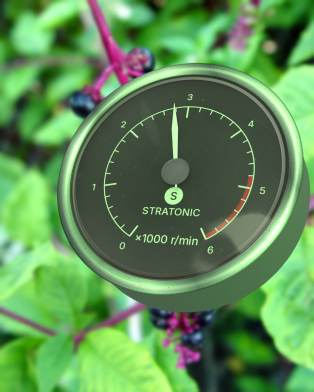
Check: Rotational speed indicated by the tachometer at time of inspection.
2800 rpm
